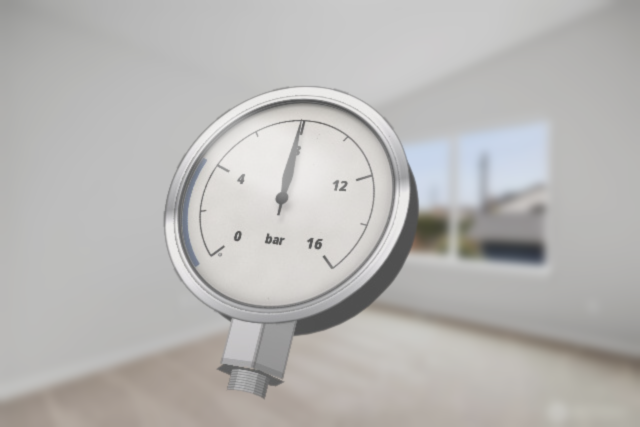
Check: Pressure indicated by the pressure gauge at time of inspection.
8 bar
